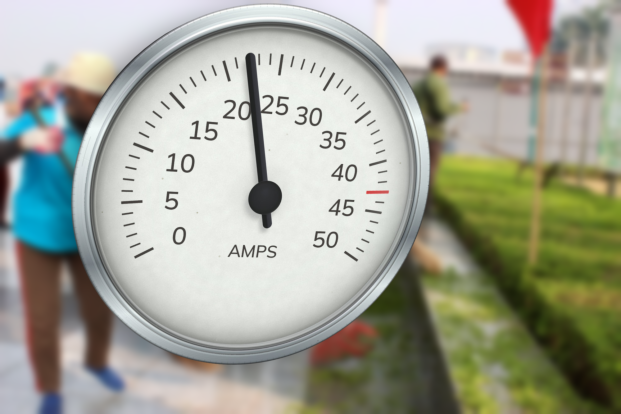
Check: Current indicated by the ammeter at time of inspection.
22 A
